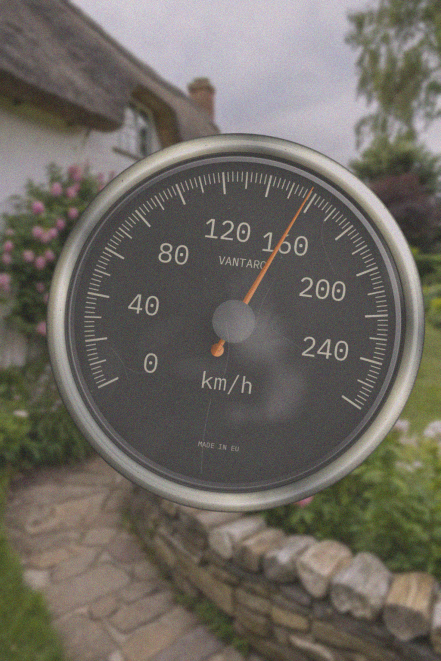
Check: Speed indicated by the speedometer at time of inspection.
158 km/h
